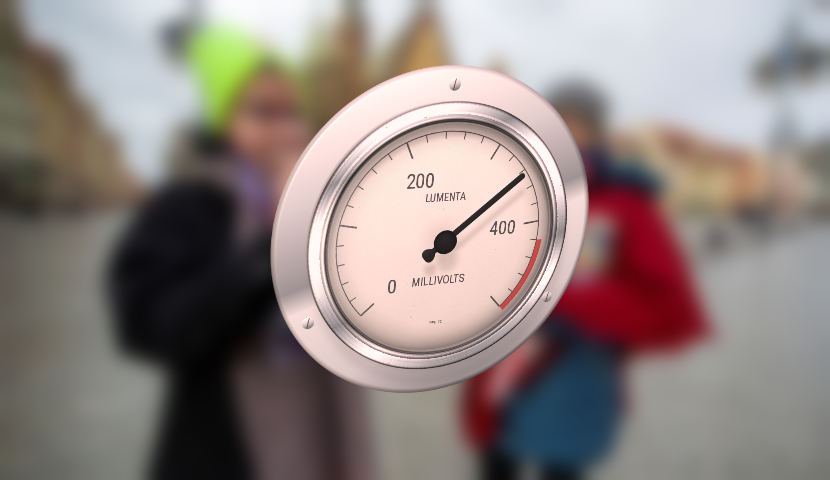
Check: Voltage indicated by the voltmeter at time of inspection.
340 mV
